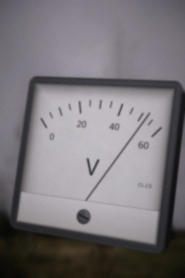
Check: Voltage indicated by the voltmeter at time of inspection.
52.5 V
